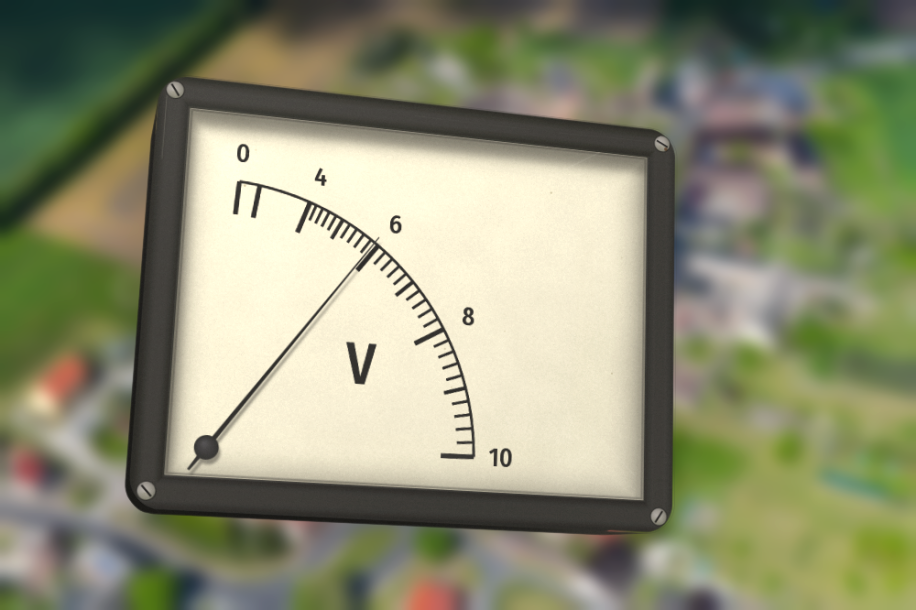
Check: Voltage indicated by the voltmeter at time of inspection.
5.9 V
